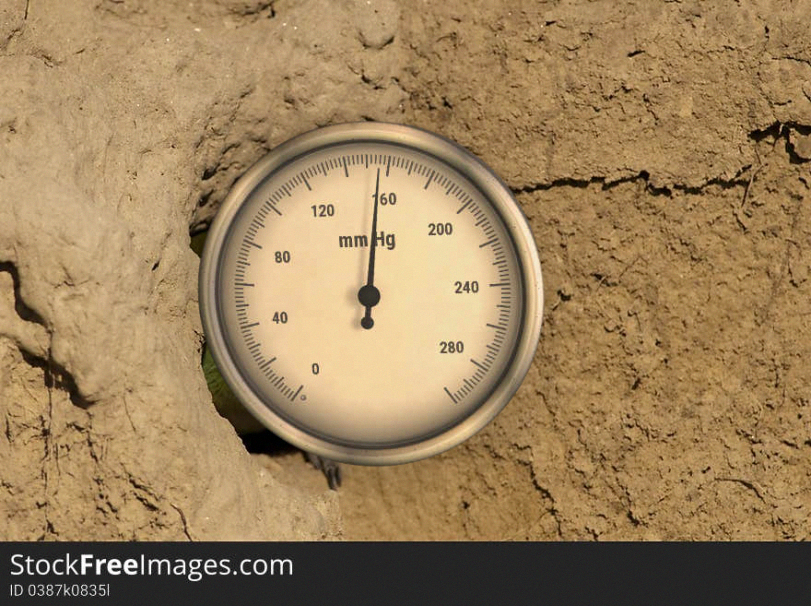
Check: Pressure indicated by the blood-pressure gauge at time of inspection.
156 mmHg
